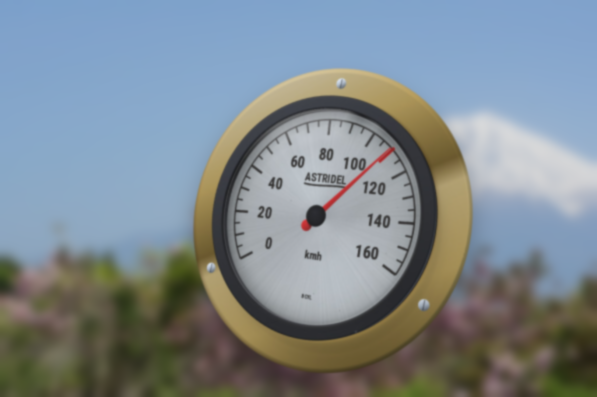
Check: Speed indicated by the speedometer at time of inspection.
110 km/h
